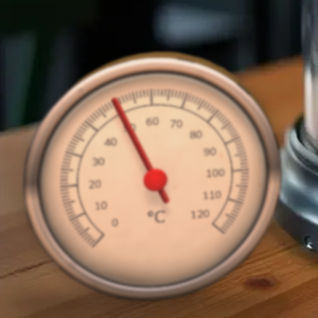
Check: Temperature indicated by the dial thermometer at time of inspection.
50 °C
